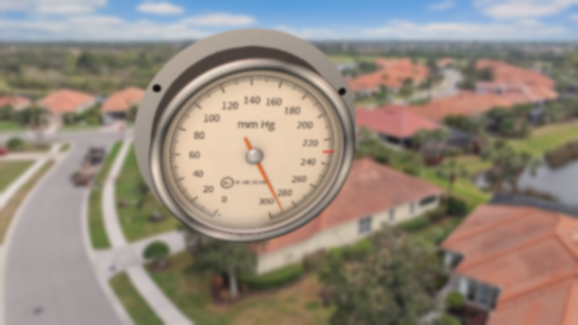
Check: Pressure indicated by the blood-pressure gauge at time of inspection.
290 mmHg
